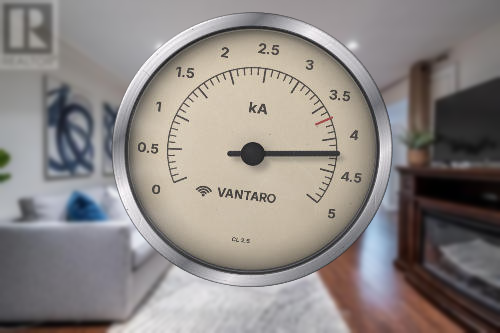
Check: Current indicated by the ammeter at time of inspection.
4.2 kA
